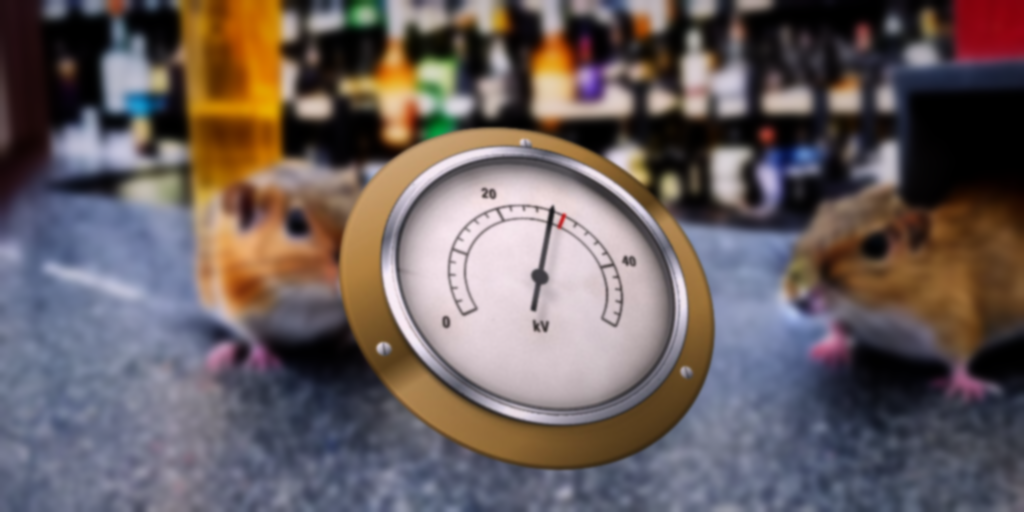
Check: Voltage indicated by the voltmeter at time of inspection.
28 kV
